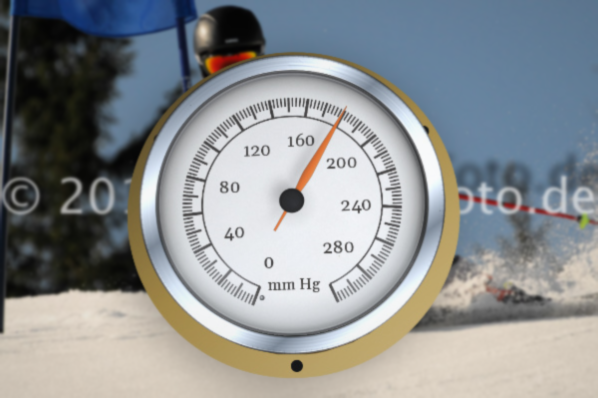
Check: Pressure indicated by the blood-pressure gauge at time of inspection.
180 mmHg
